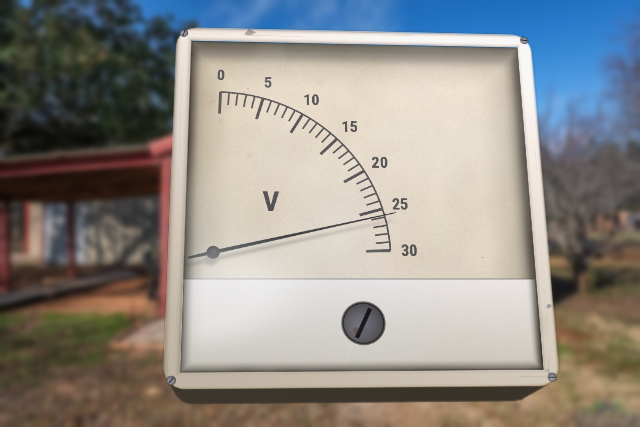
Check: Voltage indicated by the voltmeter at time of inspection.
26 V
